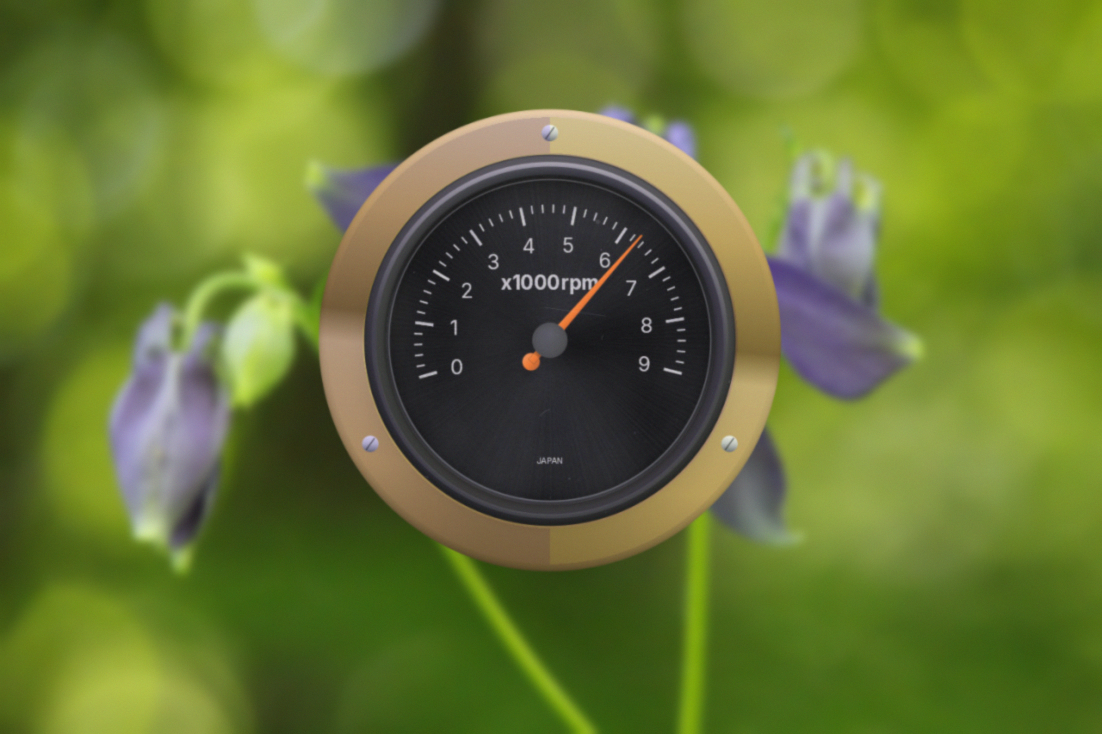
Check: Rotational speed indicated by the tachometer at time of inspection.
6300 rpm
